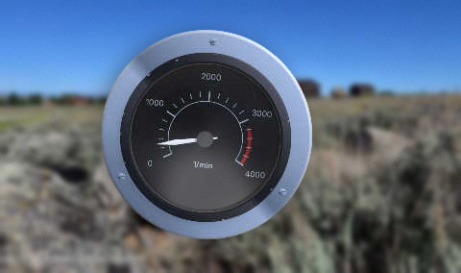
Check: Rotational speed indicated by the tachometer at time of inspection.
300 rpm
